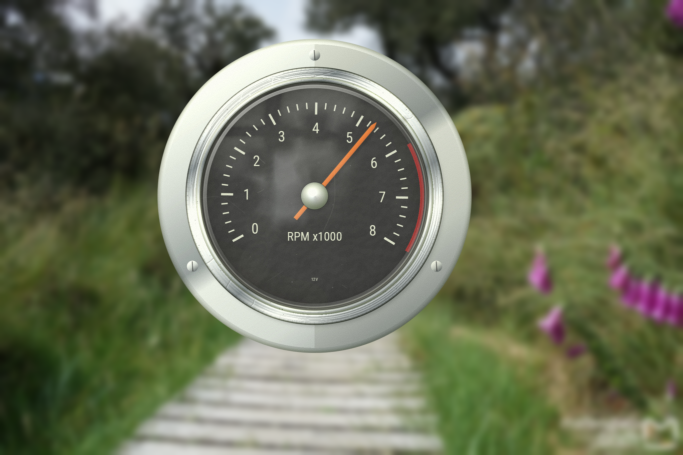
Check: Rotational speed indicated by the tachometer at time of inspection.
5300 rpm
